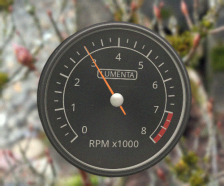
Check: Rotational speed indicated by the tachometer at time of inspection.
3000 rpm
